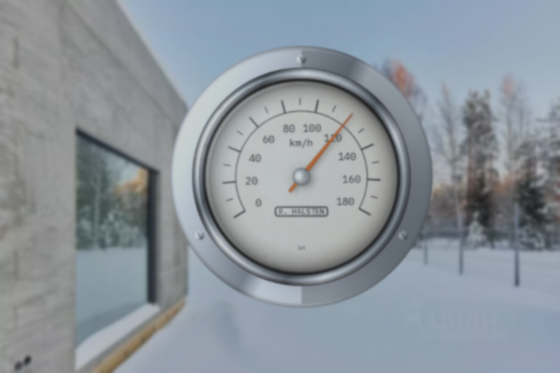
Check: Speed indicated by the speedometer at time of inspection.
120 km/h
